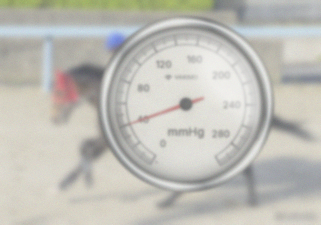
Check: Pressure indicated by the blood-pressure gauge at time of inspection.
40 mmHg
